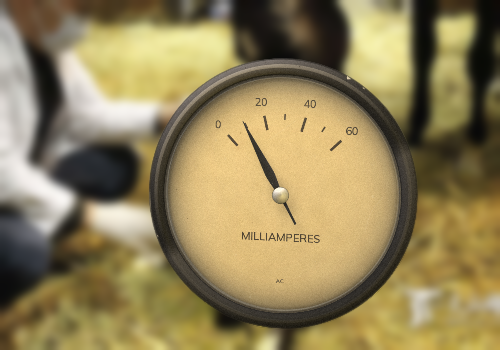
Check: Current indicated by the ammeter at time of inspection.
10 mA
